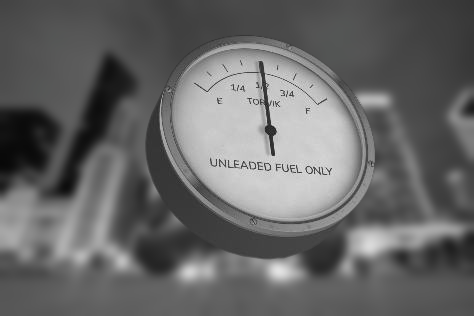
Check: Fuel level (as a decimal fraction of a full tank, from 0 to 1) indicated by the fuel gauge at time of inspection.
0.5
